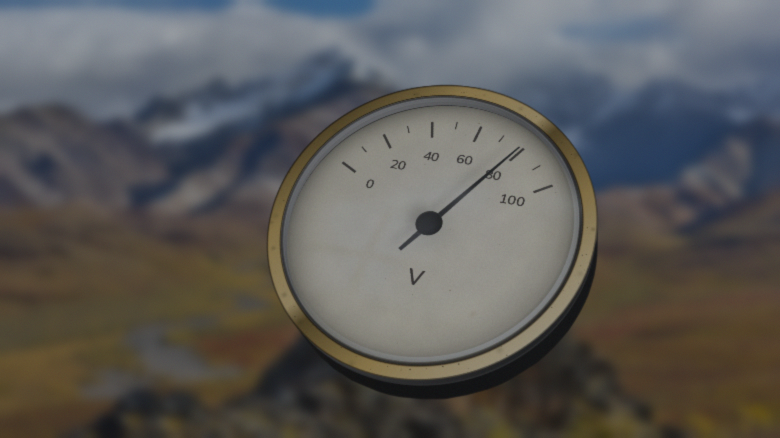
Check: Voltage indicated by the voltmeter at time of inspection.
80 V
